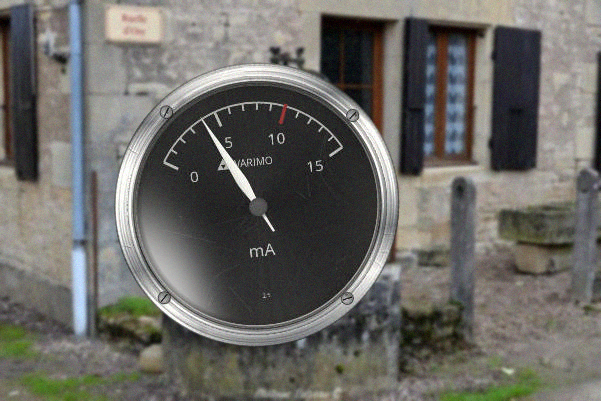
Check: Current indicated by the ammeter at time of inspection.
4 mA
